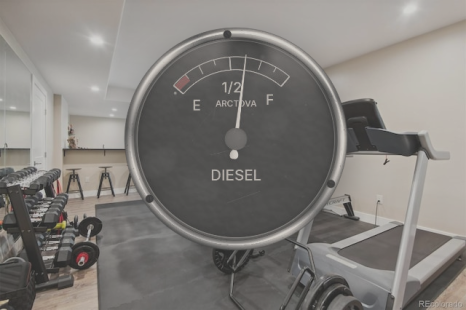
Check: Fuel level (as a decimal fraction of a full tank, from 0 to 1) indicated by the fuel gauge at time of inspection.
0.625
